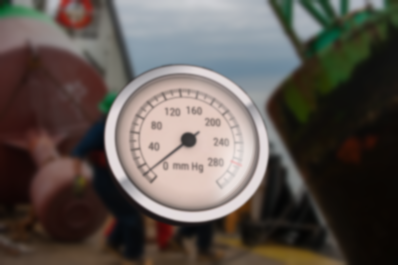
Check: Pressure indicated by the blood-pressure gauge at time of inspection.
10 mmHg
